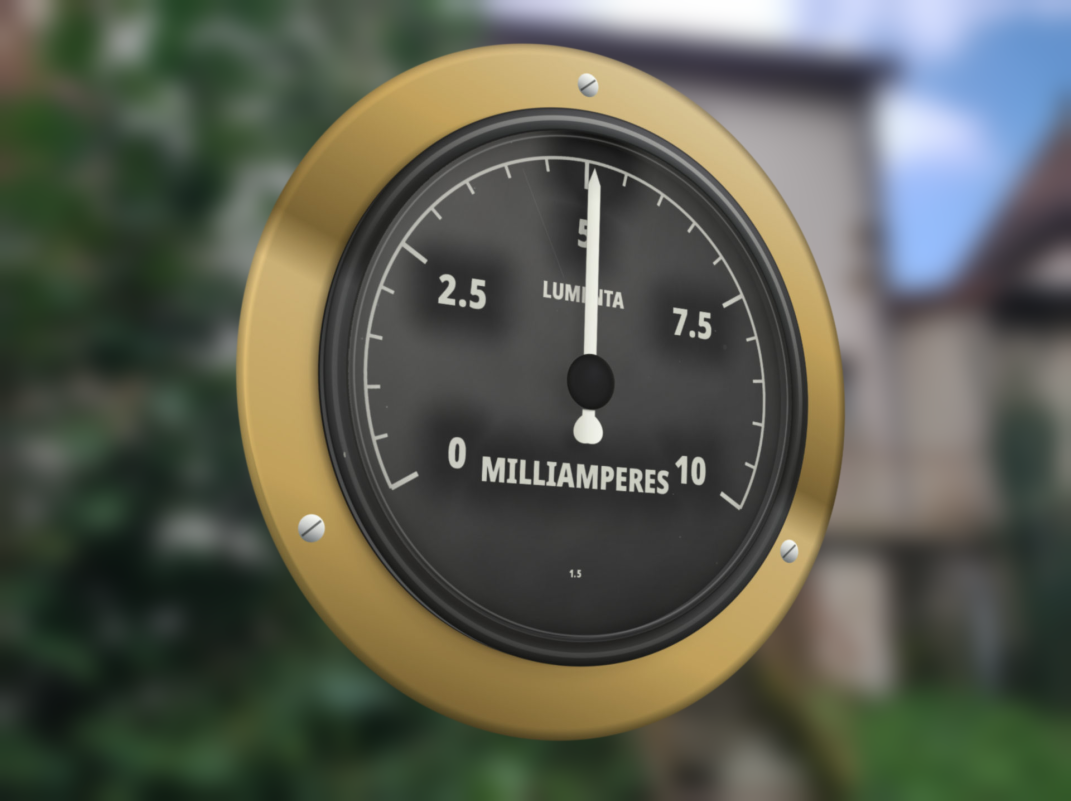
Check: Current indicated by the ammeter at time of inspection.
5 mA
